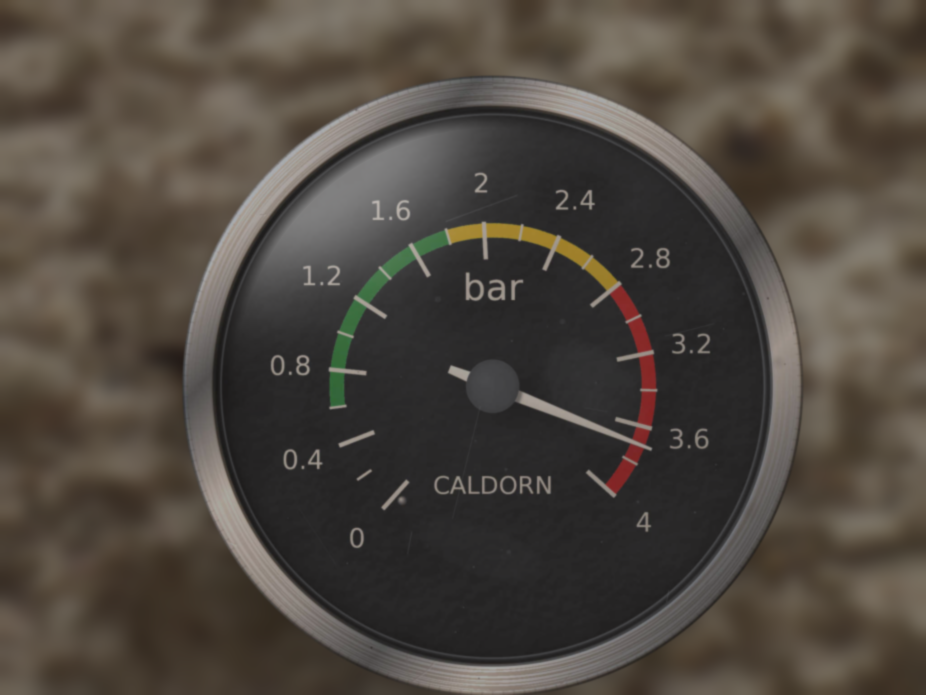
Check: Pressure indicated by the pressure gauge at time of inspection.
3.7 bar
